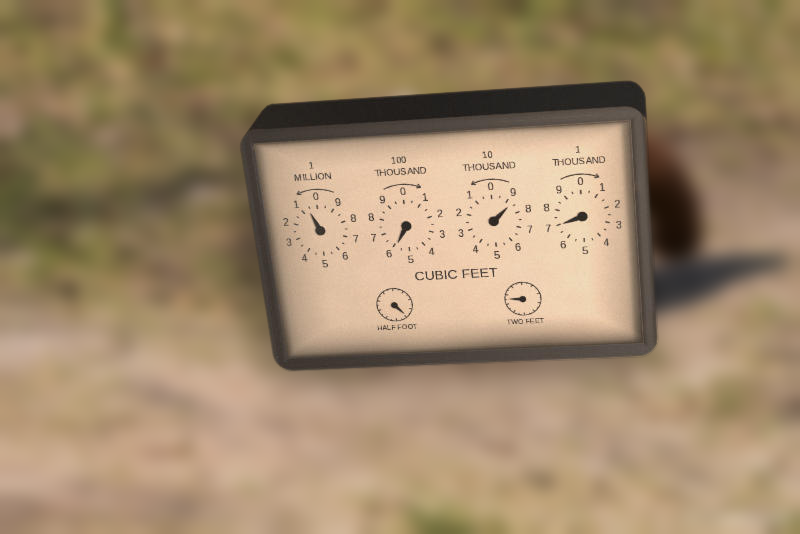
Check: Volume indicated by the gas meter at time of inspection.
58700 ft³
